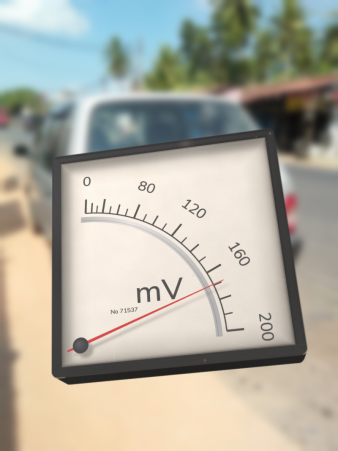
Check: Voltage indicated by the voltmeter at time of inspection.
170 mV
